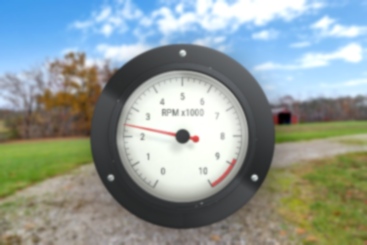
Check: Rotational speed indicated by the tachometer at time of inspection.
2400 rpm
